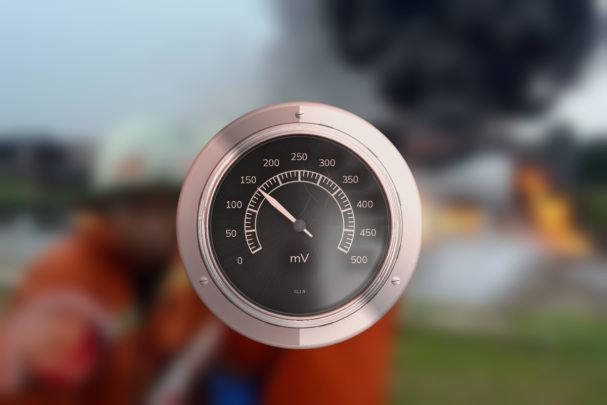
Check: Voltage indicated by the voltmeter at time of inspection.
150 mV
